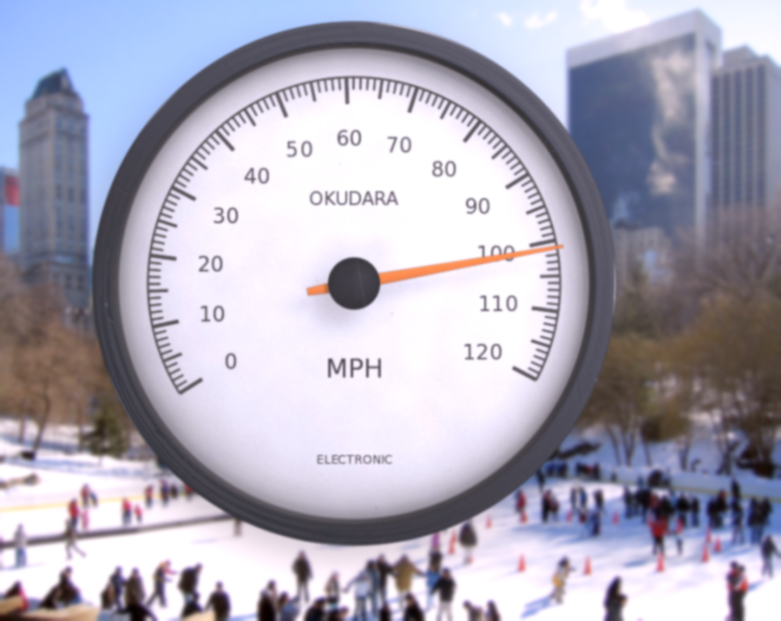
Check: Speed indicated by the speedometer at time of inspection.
101 mph
